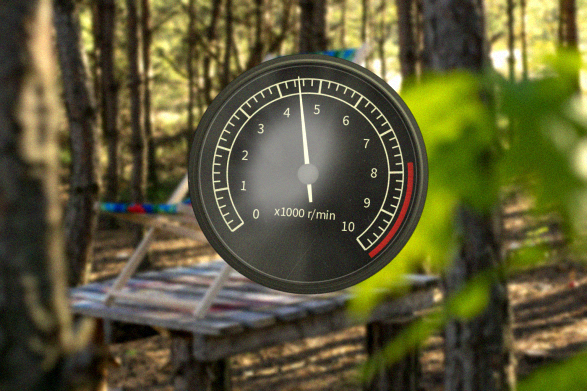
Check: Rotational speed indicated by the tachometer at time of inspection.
4500 rpm
